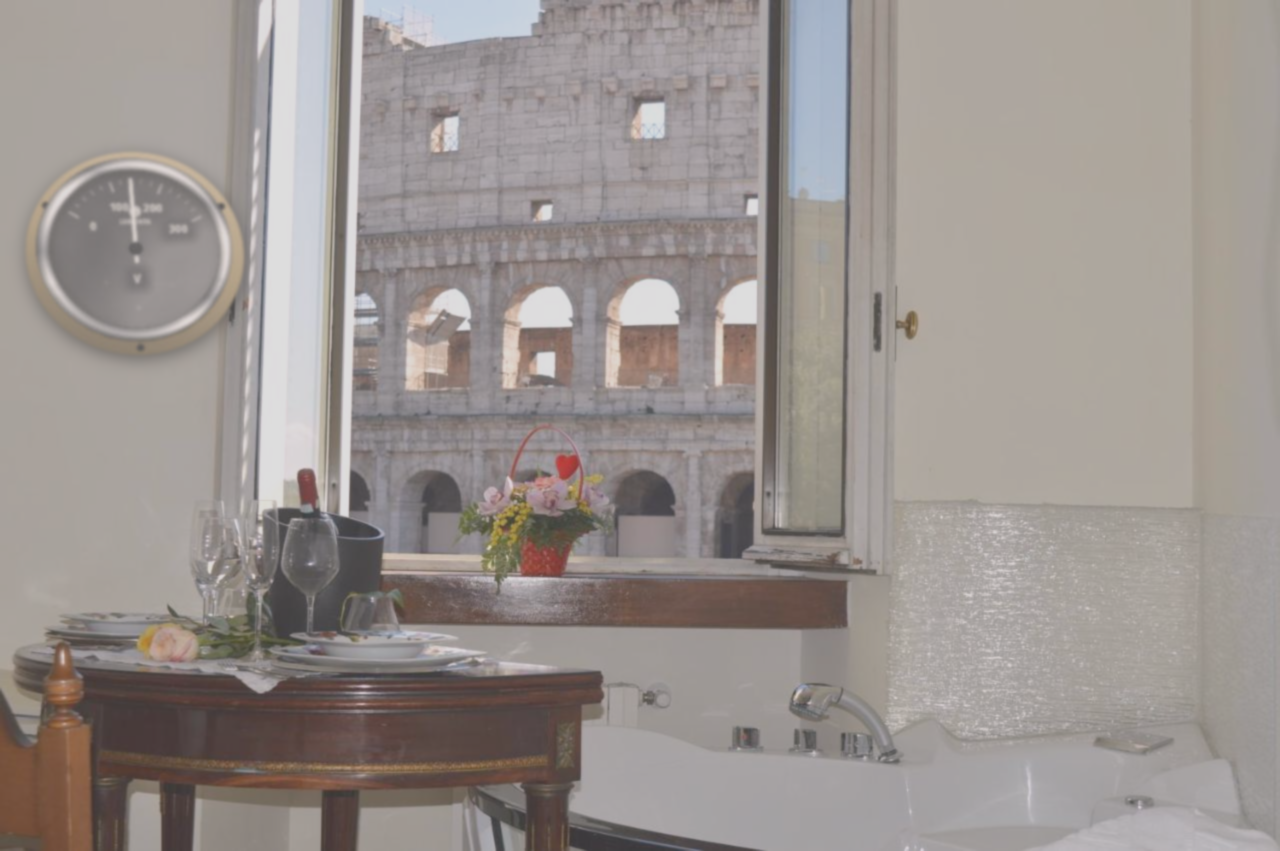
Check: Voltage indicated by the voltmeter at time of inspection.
140 V
